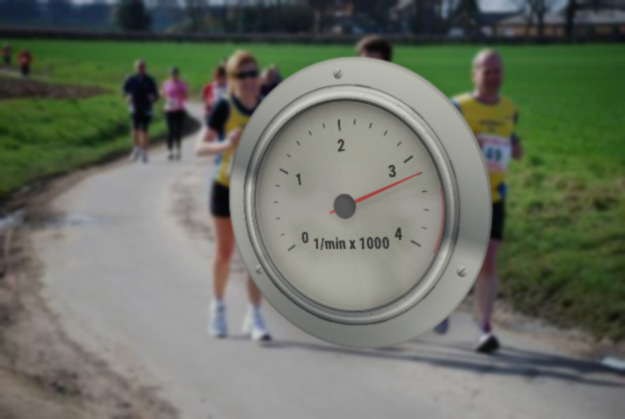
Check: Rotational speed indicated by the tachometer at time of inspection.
3200 rpm
